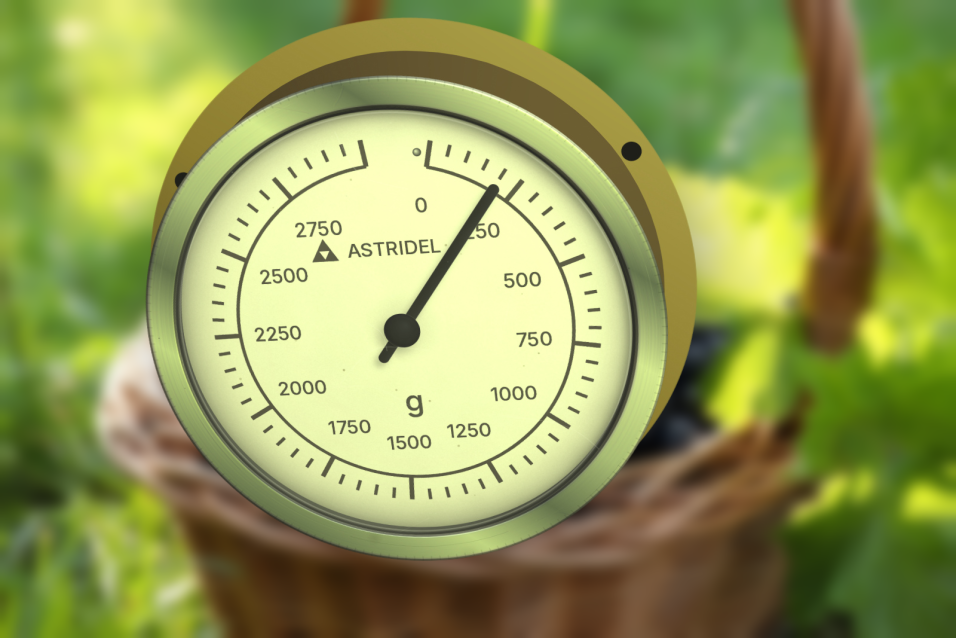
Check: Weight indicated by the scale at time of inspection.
200 g
